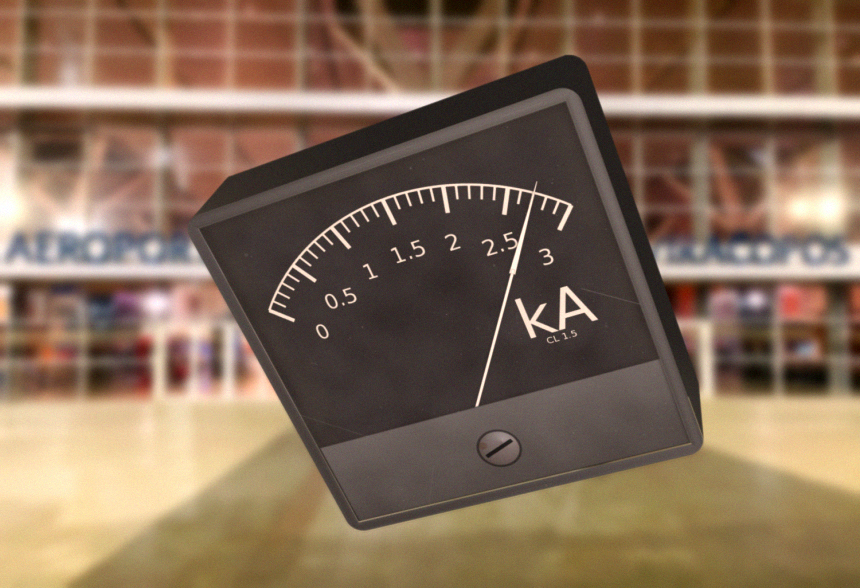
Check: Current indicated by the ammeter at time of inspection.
2.7 kA
